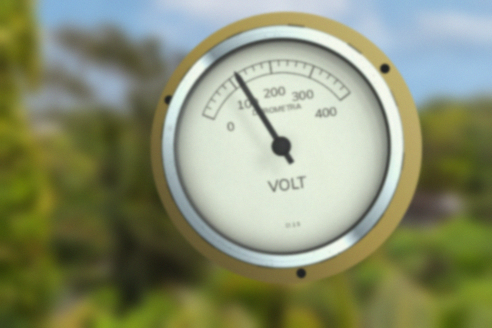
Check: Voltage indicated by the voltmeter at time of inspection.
120 V
